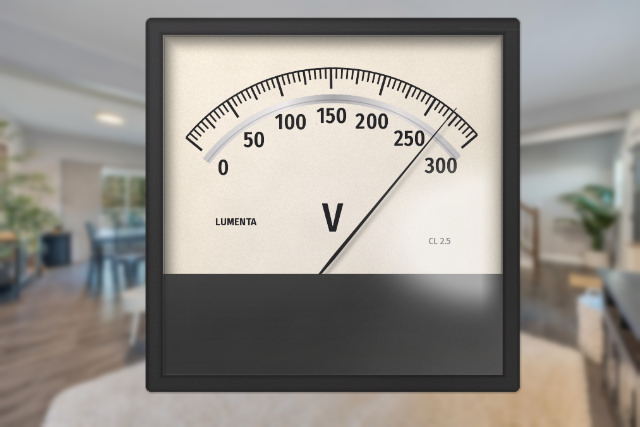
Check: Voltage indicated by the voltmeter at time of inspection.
270 V
